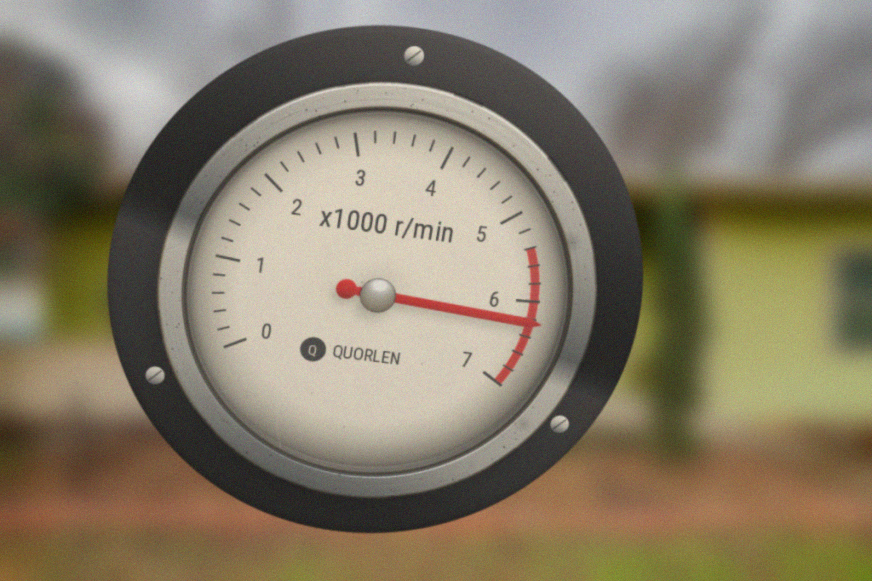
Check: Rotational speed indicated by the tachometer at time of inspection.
6200 rpm
